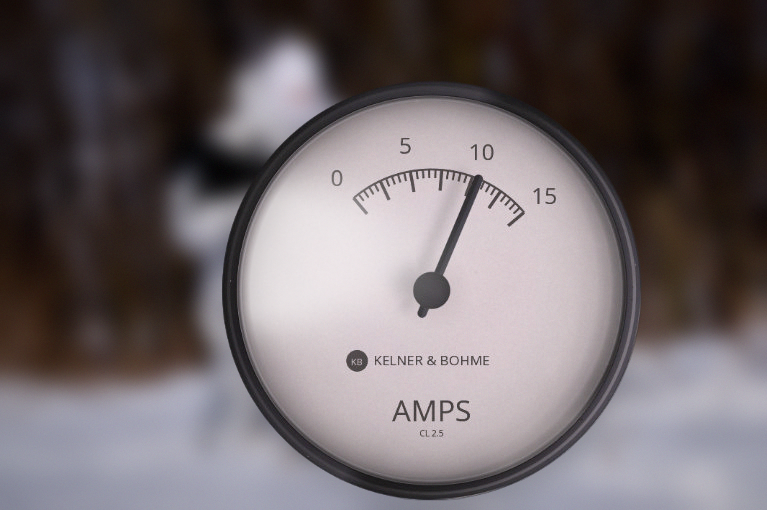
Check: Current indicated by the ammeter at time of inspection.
10.5 A
